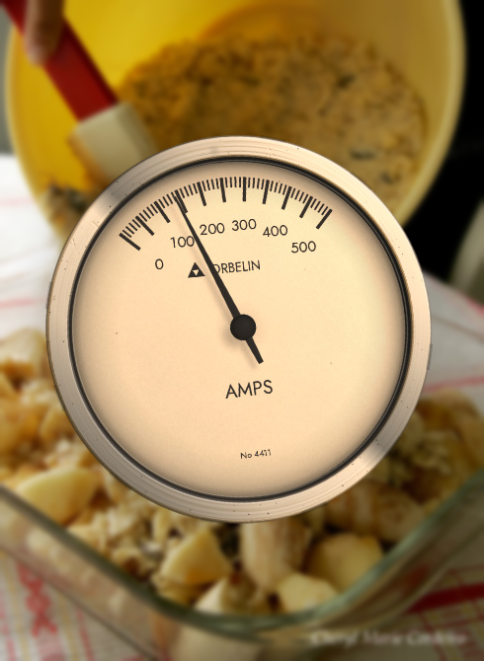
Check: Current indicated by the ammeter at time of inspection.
140 A
